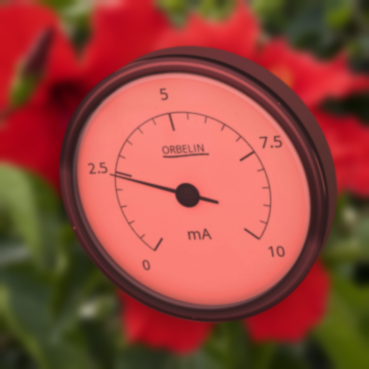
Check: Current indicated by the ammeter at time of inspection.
2.5 mA
